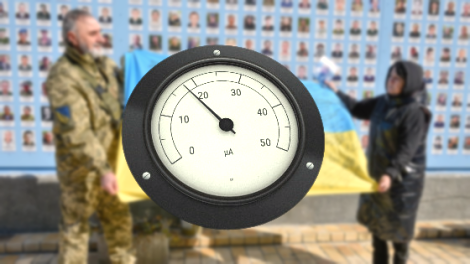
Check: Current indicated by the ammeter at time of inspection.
17.5 µA
